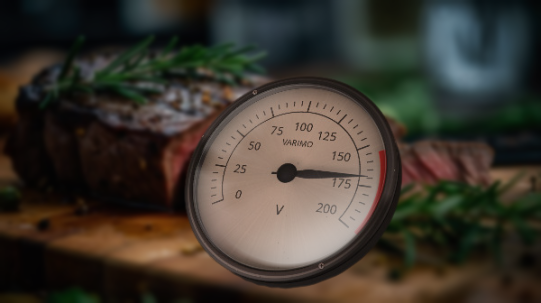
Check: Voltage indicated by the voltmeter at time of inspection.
170 V
